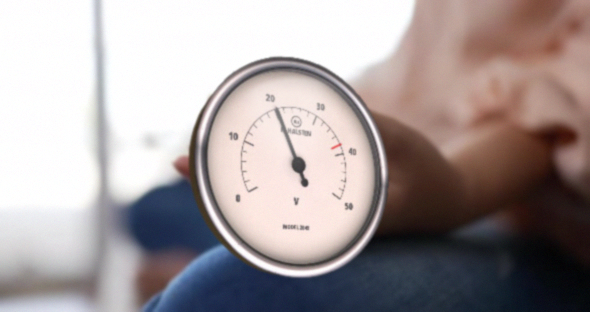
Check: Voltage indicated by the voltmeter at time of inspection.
20 V
